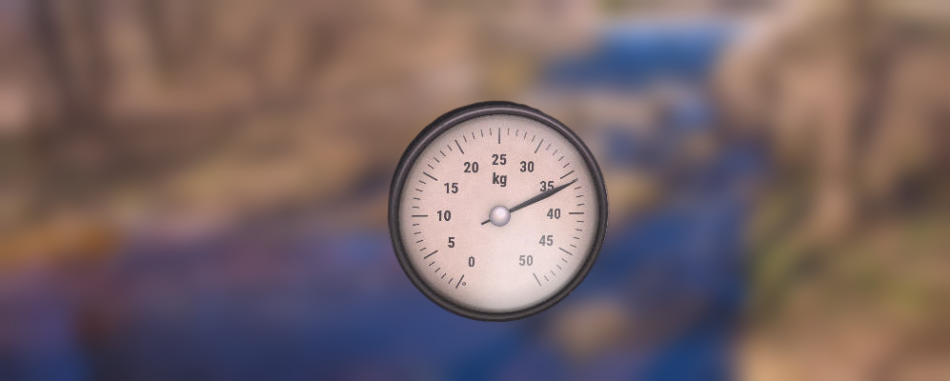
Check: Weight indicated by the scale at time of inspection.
36 kg
